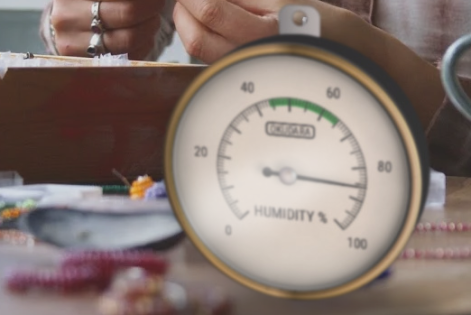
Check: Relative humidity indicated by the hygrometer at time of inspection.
85 %
